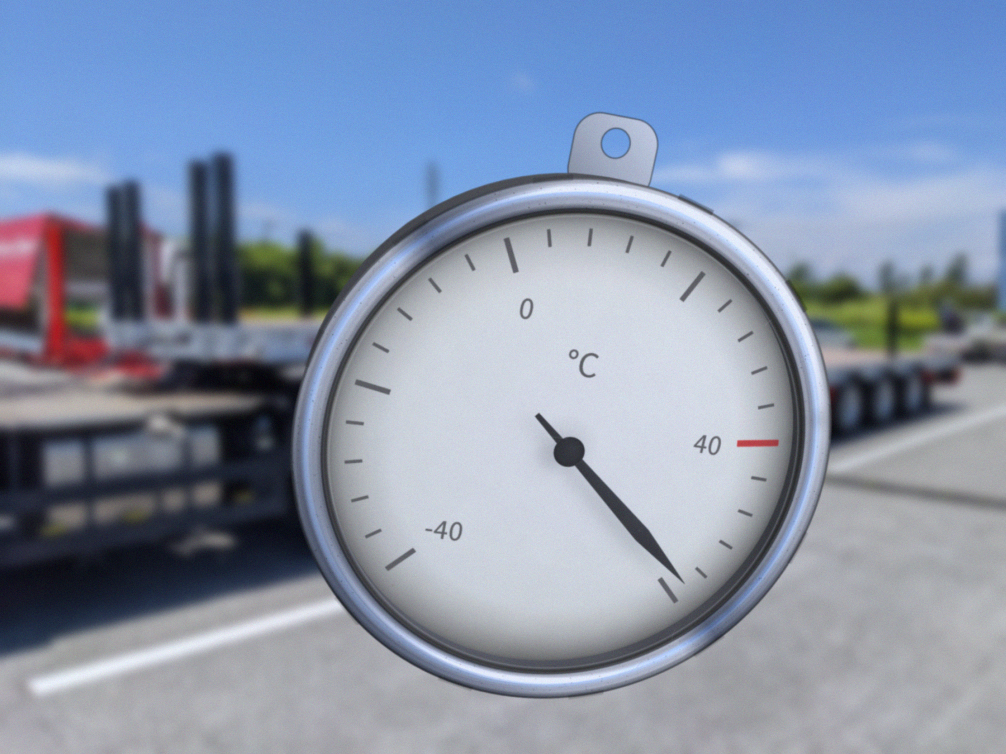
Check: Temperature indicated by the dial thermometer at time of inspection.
58 °C
